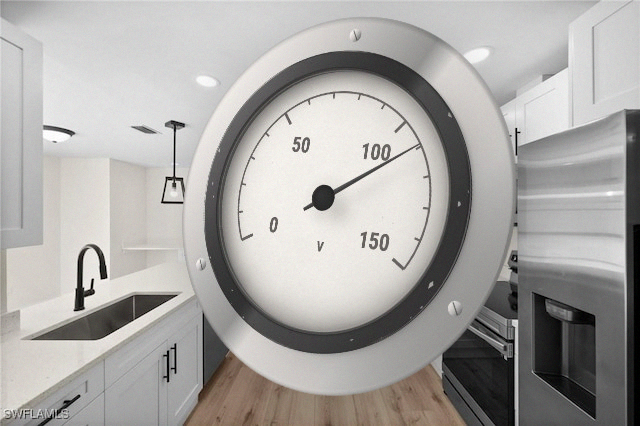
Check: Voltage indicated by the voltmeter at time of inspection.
110 V
